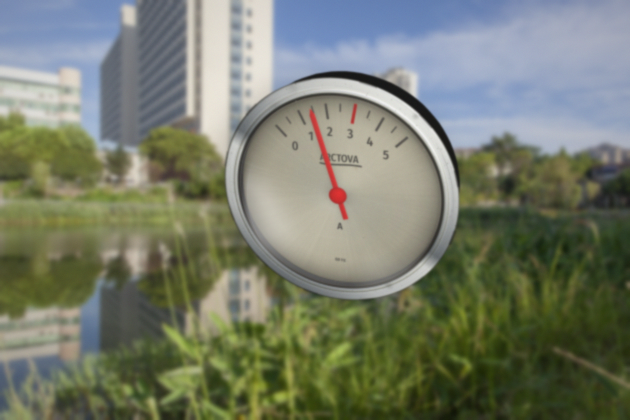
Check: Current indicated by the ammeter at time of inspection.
1.5 A
